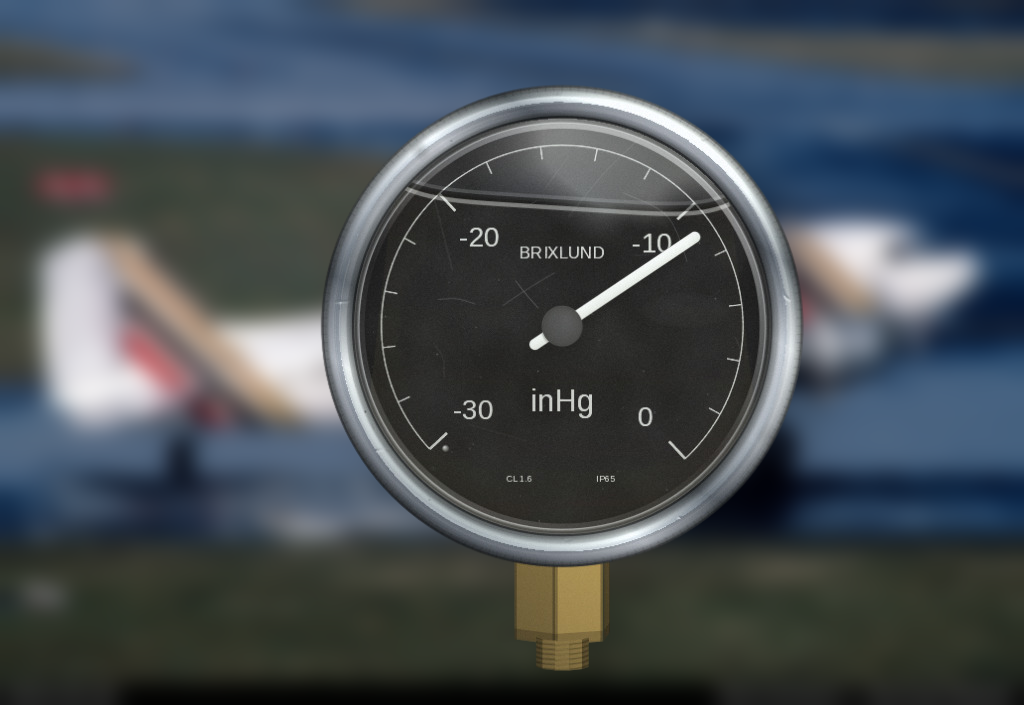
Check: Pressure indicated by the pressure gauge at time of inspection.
-9 inHg
